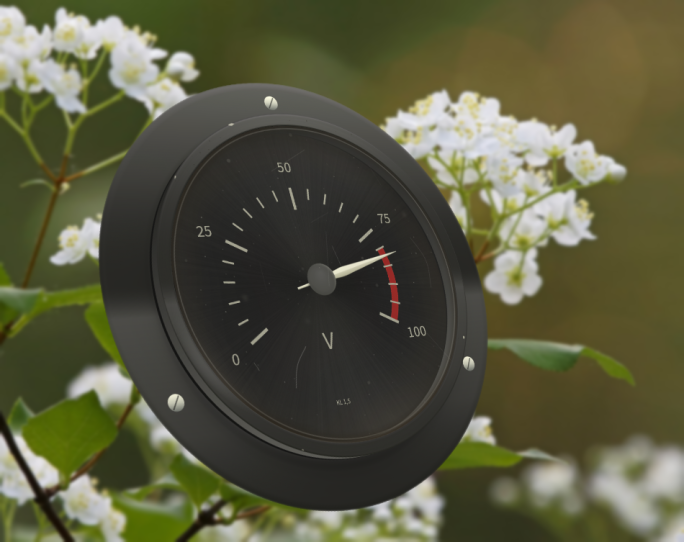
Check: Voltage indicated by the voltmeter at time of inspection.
82.5 V
